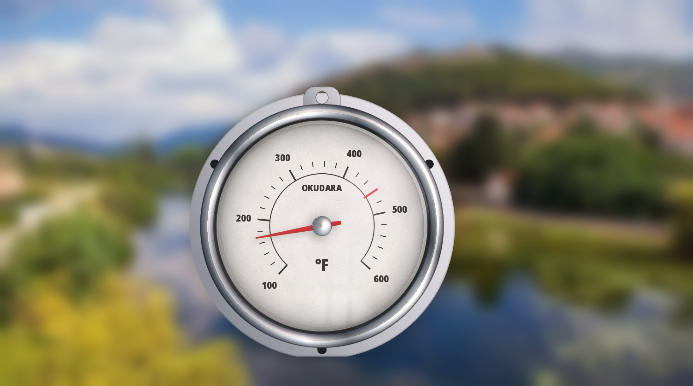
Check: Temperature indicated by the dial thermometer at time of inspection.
170 °F
